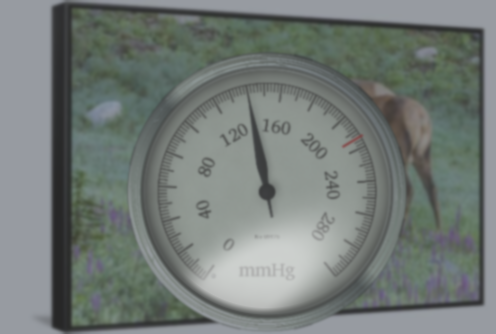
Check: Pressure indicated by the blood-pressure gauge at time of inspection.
140 mmHg
